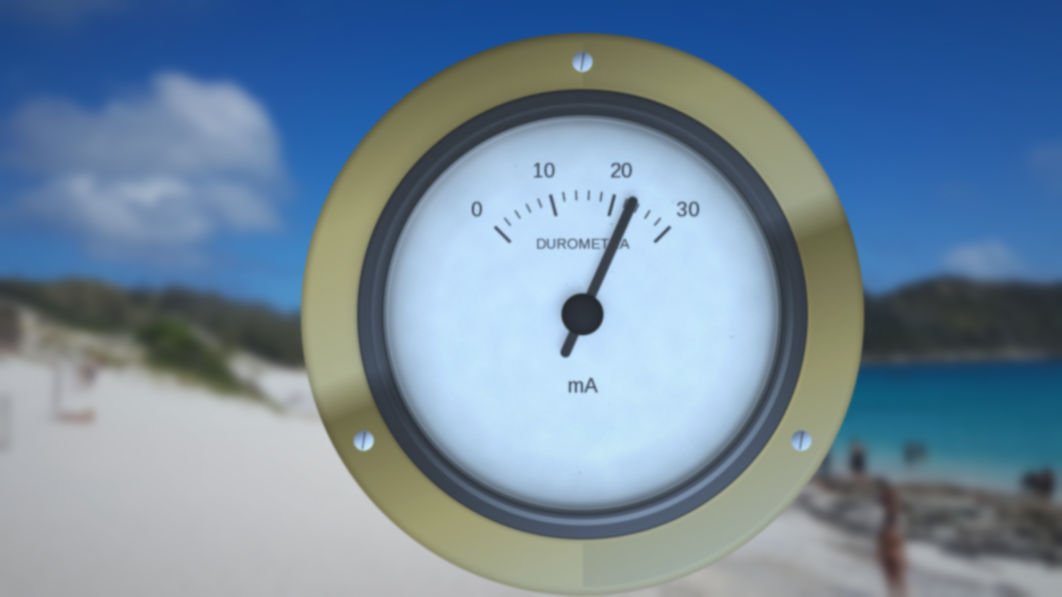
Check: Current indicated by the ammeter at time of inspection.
23 mA
